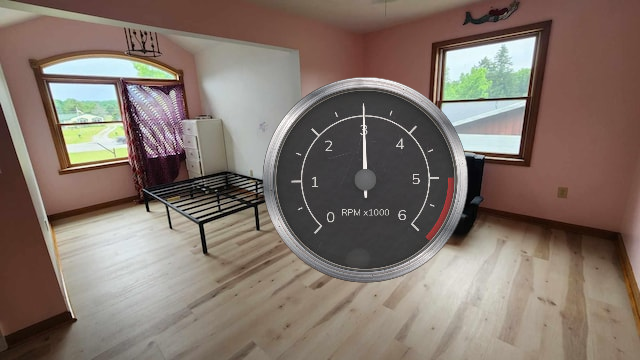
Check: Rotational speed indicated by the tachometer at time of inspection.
3000 rpm
